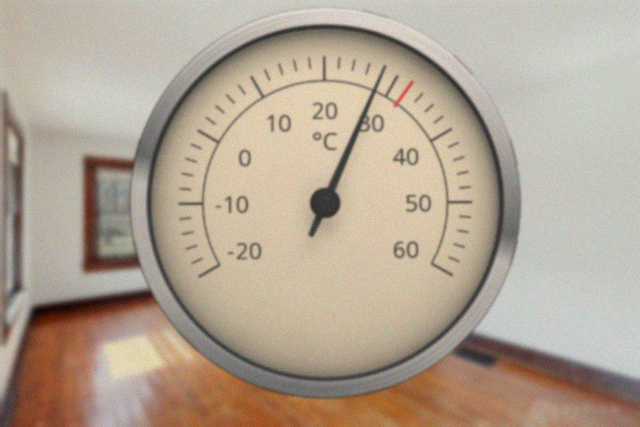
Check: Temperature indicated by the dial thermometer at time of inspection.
28 °C
